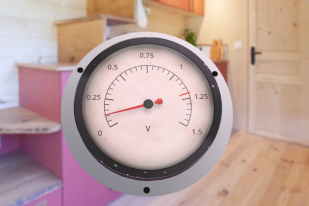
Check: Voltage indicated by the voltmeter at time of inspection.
0.1 V
